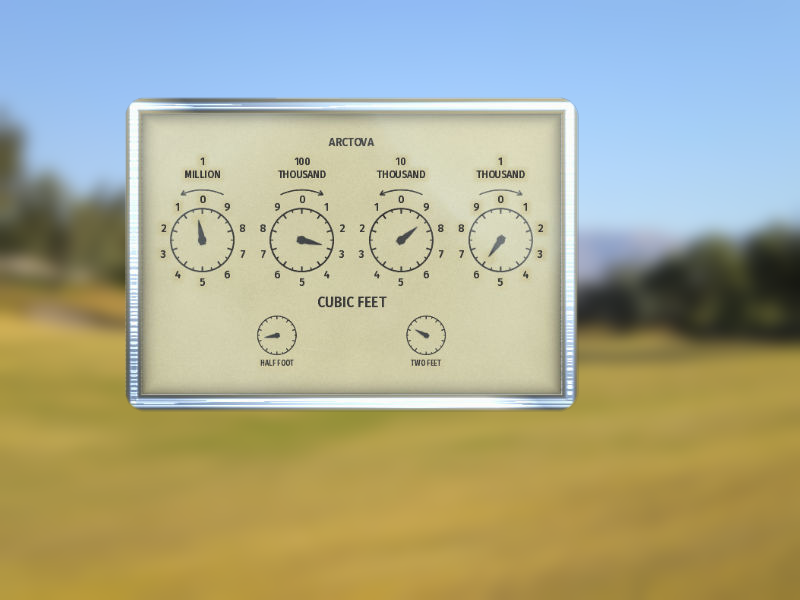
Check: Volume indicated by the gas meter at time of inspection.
28600 ft³
